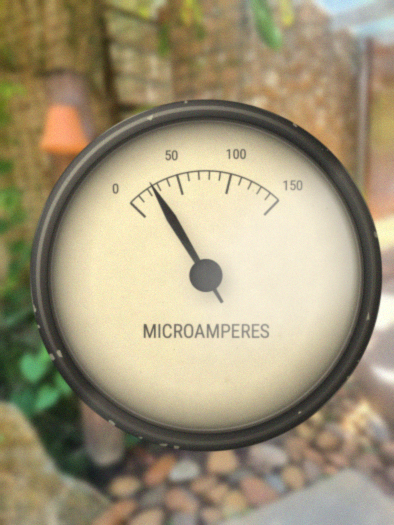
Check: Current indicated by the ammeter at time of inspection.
25 µA
